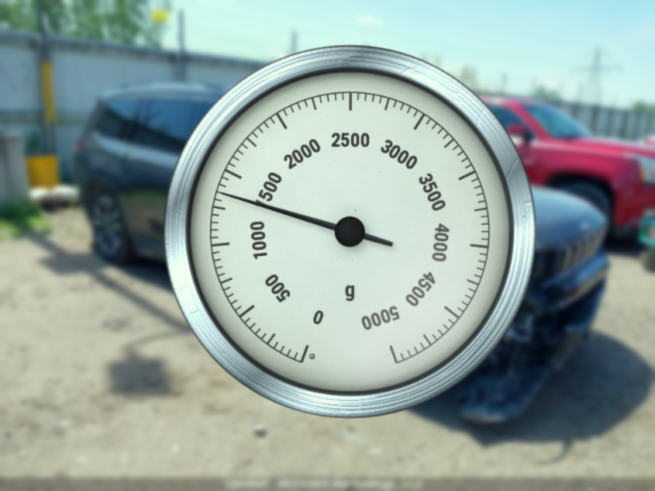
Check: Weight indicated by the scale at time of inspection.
1350 g
